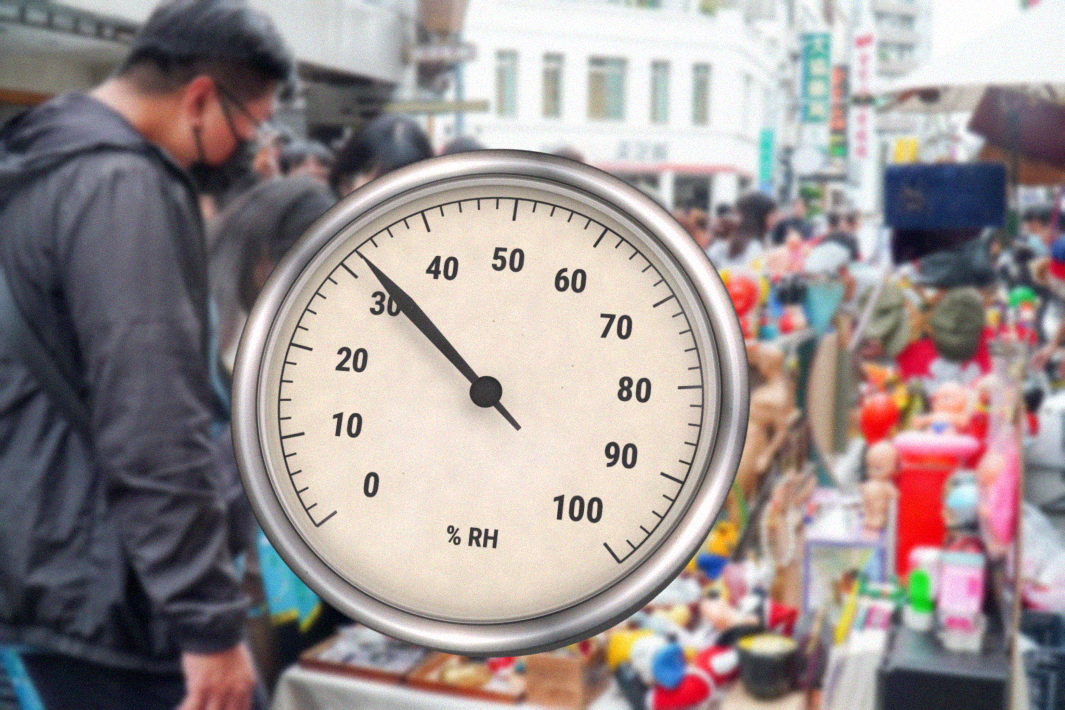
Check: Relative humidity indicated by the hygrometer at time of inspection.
32 %
